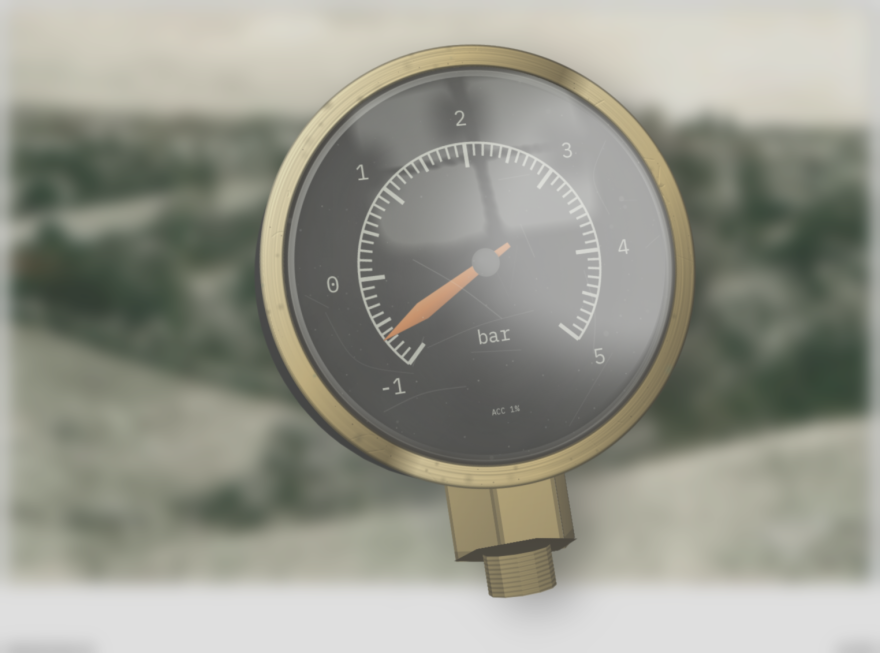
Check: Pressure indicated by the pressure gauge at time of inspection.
-0.65 bar
